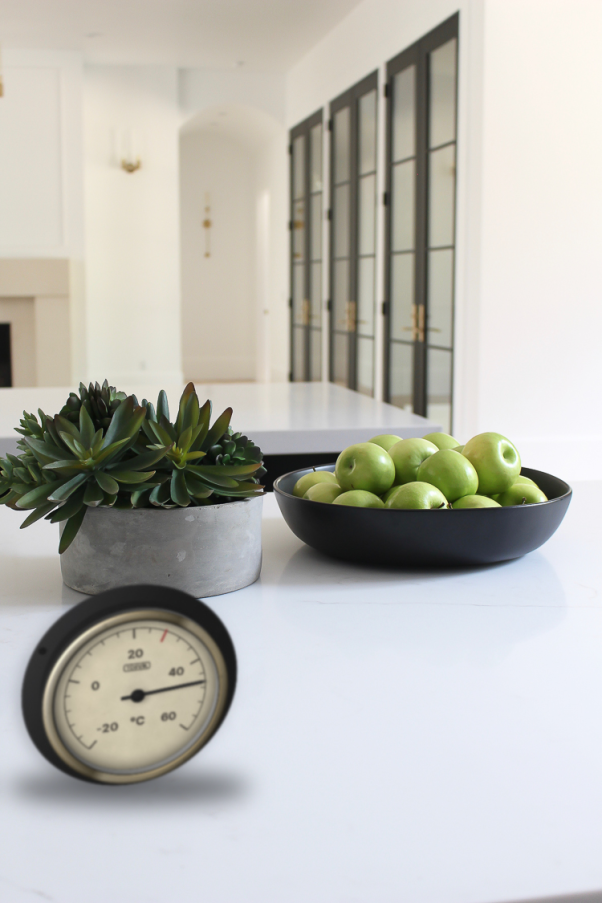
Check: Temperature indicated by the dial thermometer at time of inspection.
46 °C
